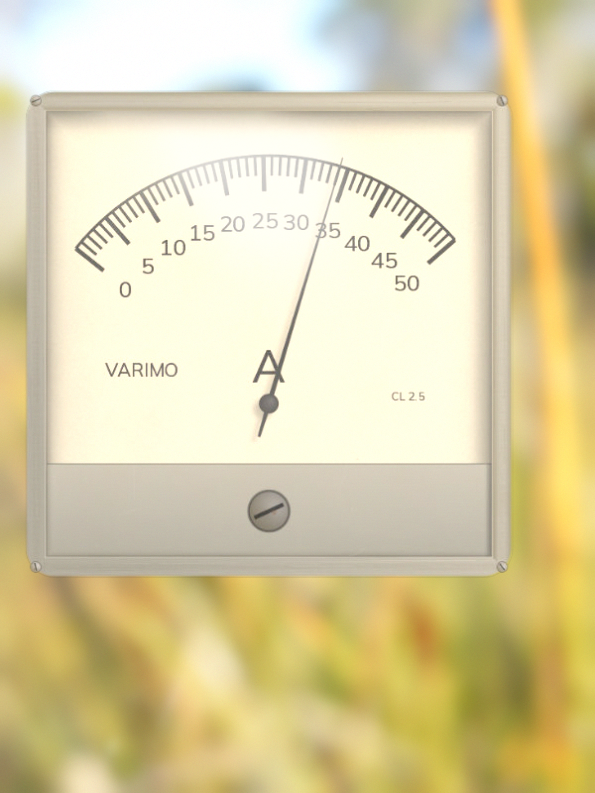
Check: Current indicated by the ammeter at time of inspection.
34 A
